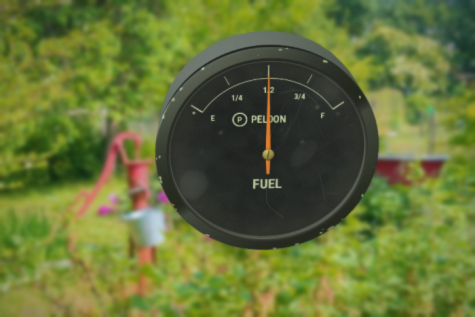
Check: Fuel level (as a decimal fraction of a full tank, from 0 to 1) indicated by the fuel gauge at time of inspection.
0.5
